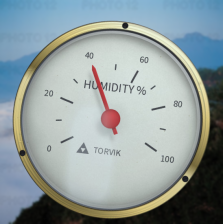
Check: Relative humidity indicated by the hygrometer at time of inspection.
40 %
